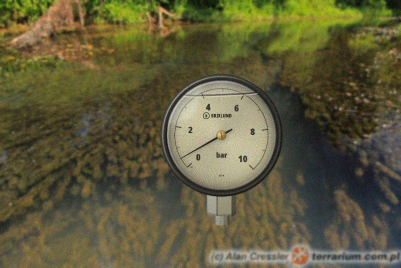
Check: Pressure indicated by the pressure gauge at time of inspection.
0.5 bar
